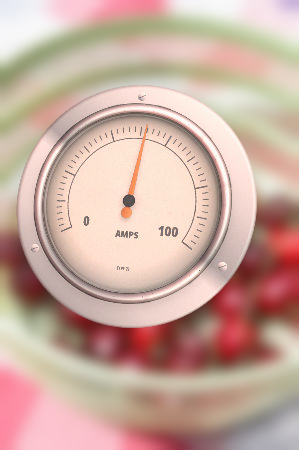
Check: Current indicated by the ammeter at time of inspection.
52 A
